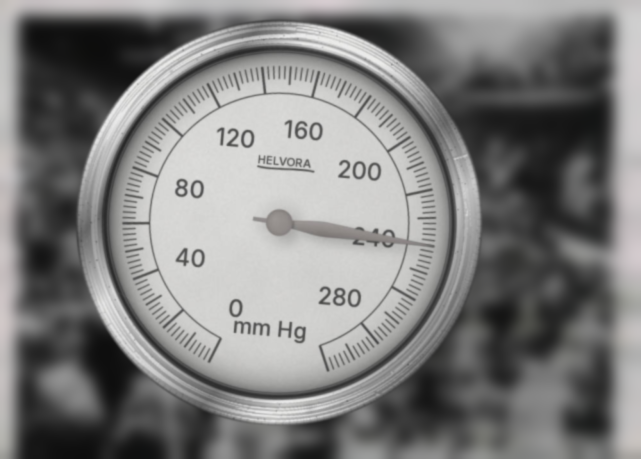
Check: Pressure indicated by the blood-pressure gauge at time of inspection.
240 mmHg
